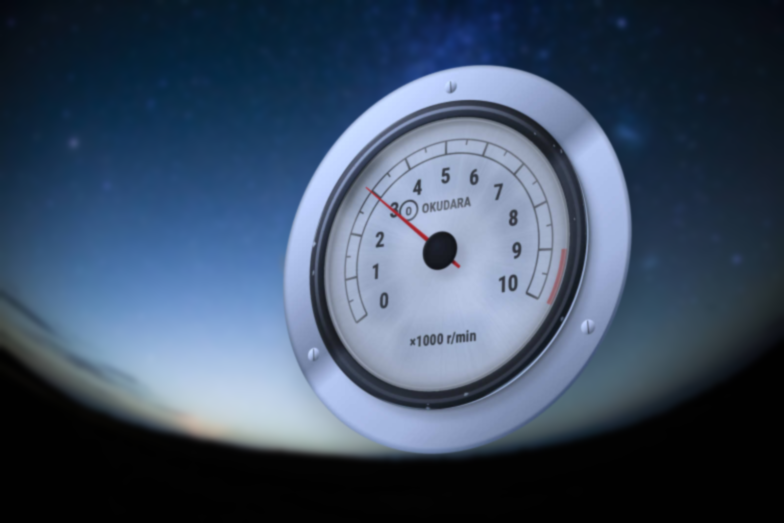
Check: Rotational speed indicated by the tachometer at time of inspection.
3000 rpm
